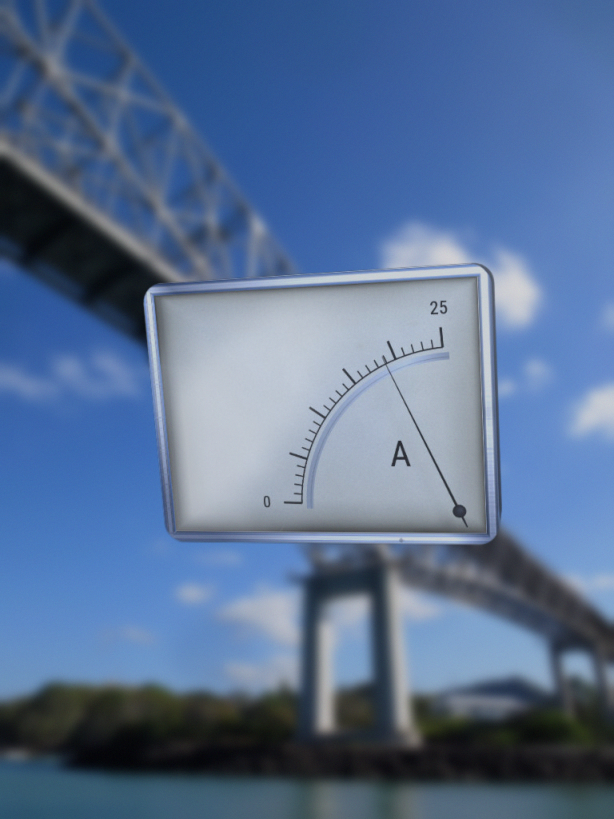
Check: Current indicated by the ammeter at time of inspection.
19 A
